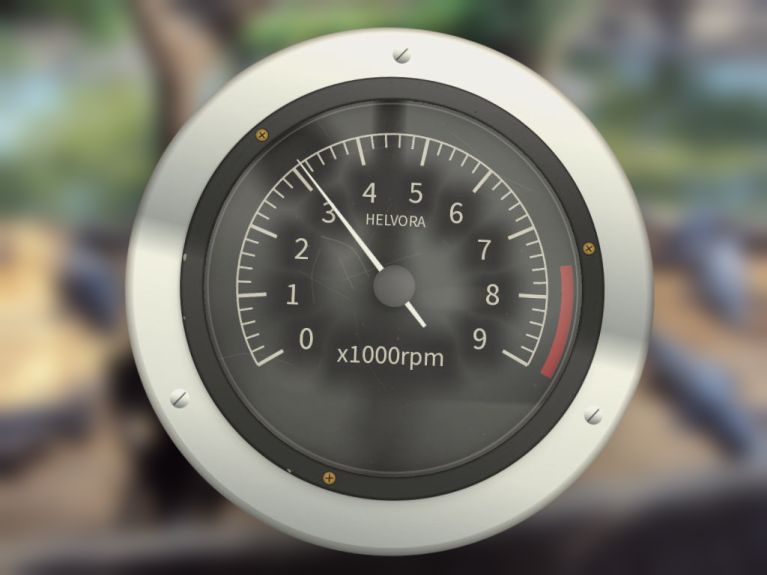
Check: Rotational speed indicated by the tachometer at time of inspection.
3100 rpm
